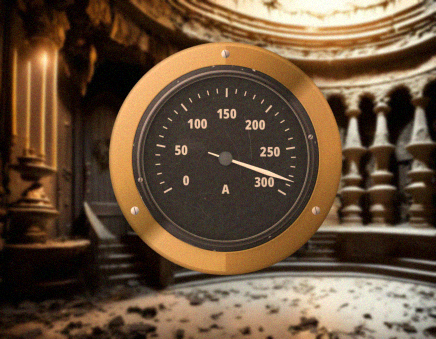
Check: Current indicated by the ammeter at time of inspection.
285 A
